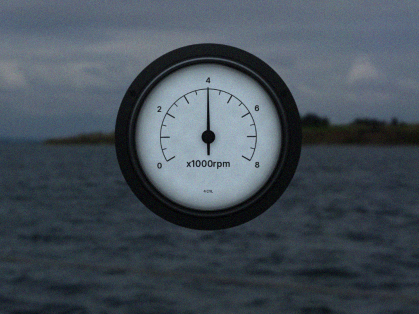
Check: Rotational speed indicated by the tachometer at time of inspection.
4000 rpm
